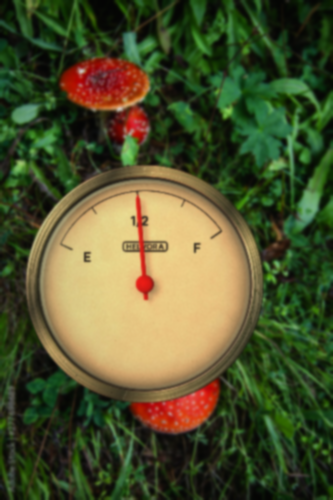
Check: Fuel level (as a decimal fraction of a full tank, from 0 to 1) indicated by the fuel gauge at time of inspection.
0.5
